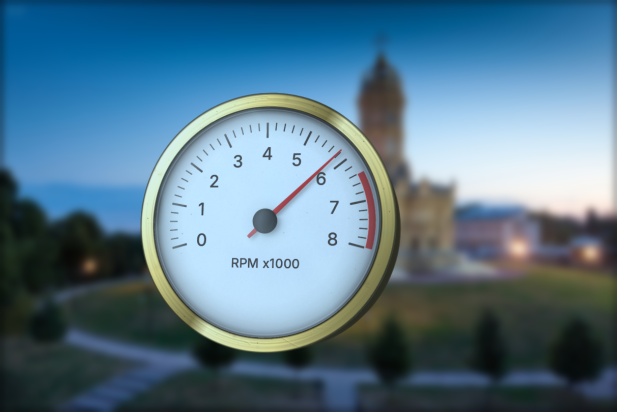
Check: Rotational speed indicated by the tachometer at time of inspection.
5800 rpm
